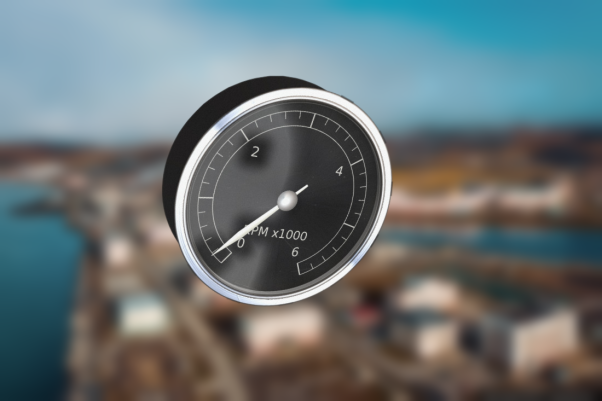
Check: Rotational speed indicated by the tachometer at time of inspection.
200 rpm
